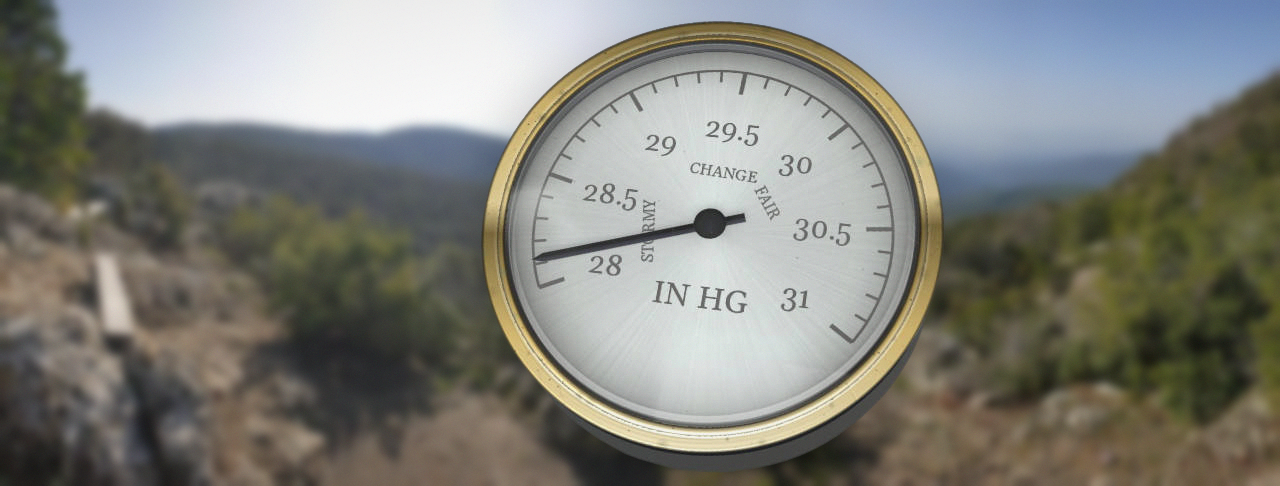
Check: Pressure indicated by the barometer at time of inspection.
28.1 inHg
